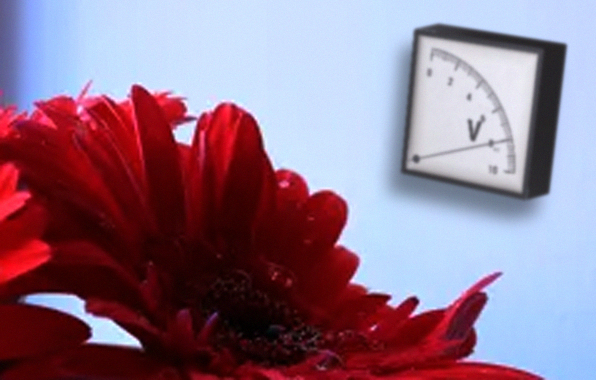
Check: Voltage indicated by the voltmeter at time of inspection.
8 V
